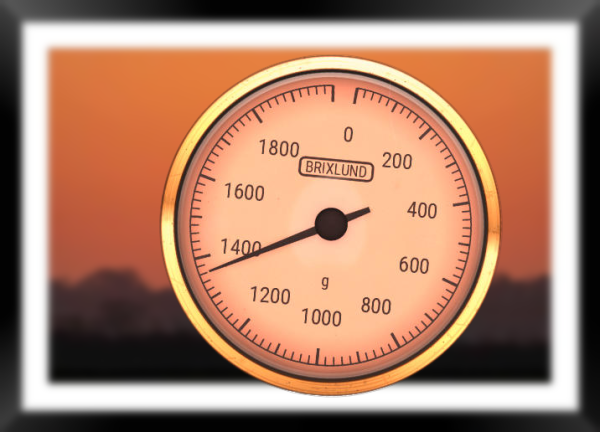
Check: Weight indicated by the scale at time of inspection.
1360 g
